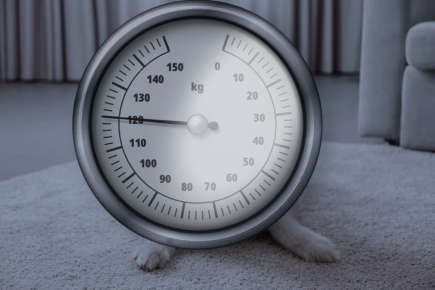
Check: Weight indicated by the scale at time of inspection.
120 kg
